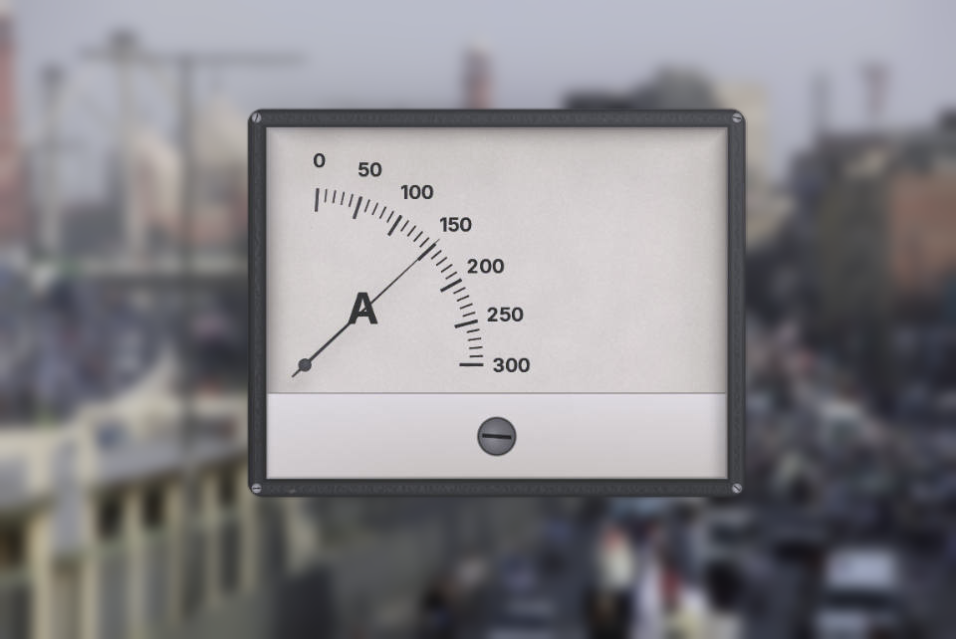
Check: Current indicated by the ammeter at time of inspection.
150 A
